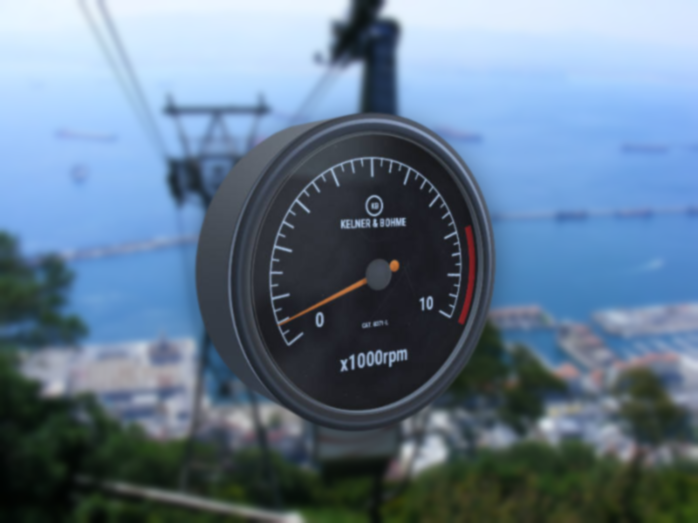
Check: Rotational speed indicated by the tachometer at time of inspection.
500 rpm
